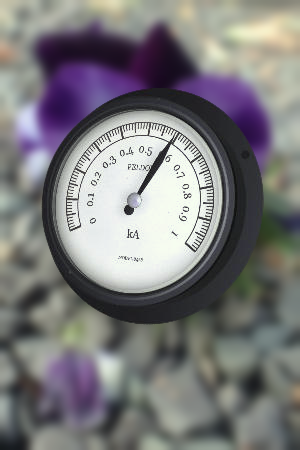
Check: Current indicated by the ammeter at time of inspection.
0.6 kA
